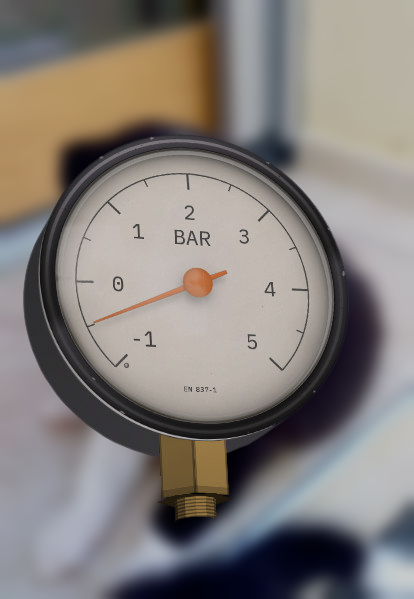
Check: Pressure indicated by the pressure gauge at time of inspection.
-0.5 bar
